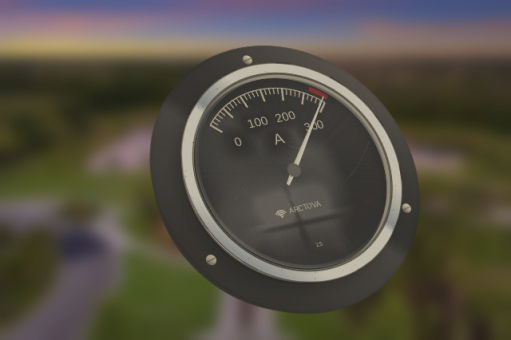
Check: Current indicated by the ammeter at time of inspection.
290 A
